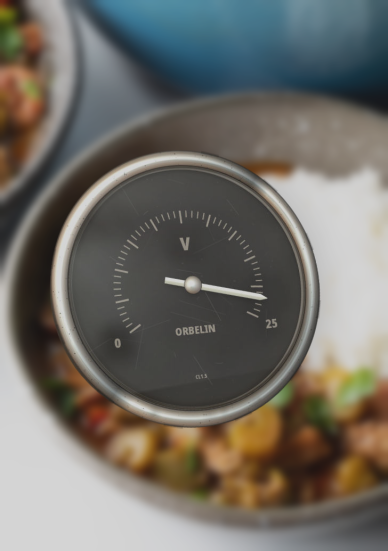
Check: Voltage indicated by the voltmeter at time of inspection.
23.5 V
